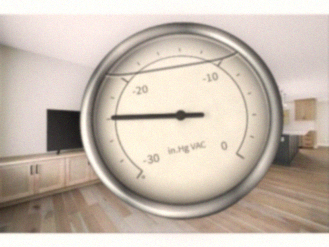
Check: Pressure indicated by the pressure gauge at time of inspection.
-24 inHg
